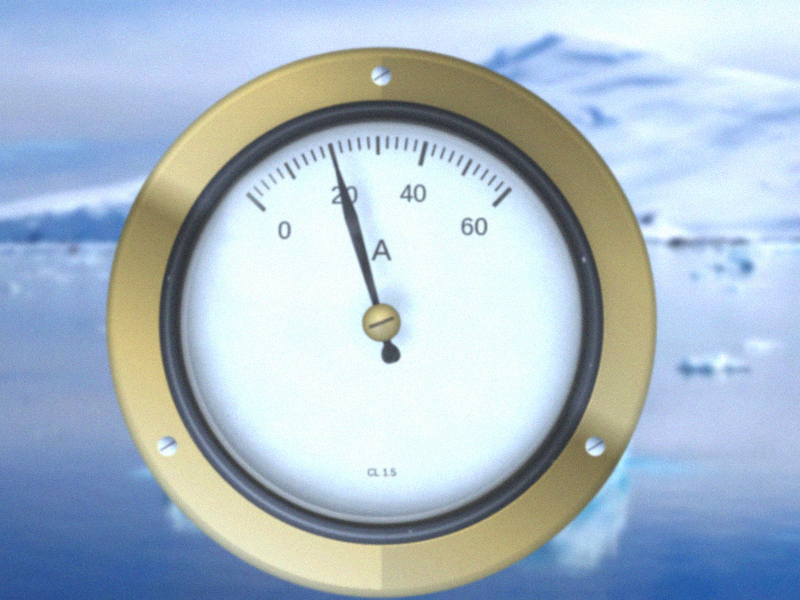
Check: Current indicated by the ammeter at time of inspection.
20 A
